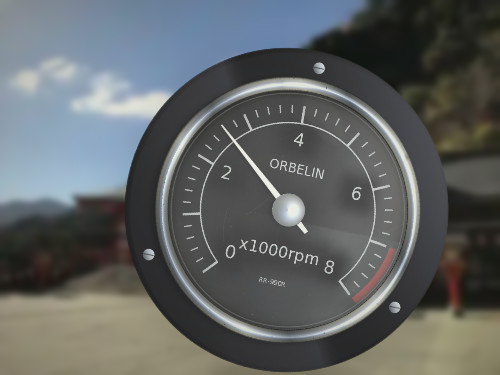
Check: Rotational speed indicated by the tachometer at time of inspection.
2600 rpm
